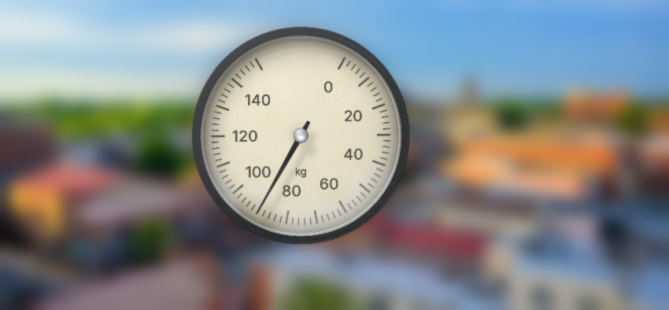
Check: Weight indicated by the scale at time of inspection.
90 kg
